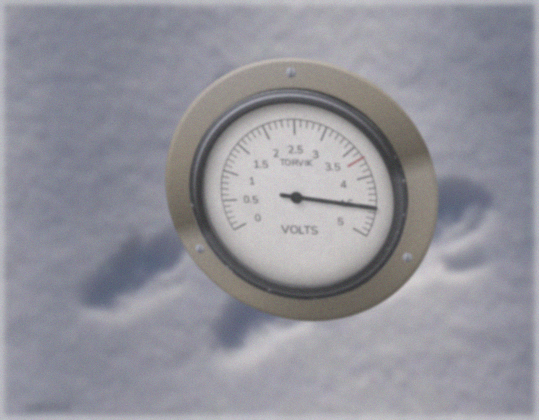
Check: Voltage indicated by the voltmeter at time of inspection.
4.5 V
